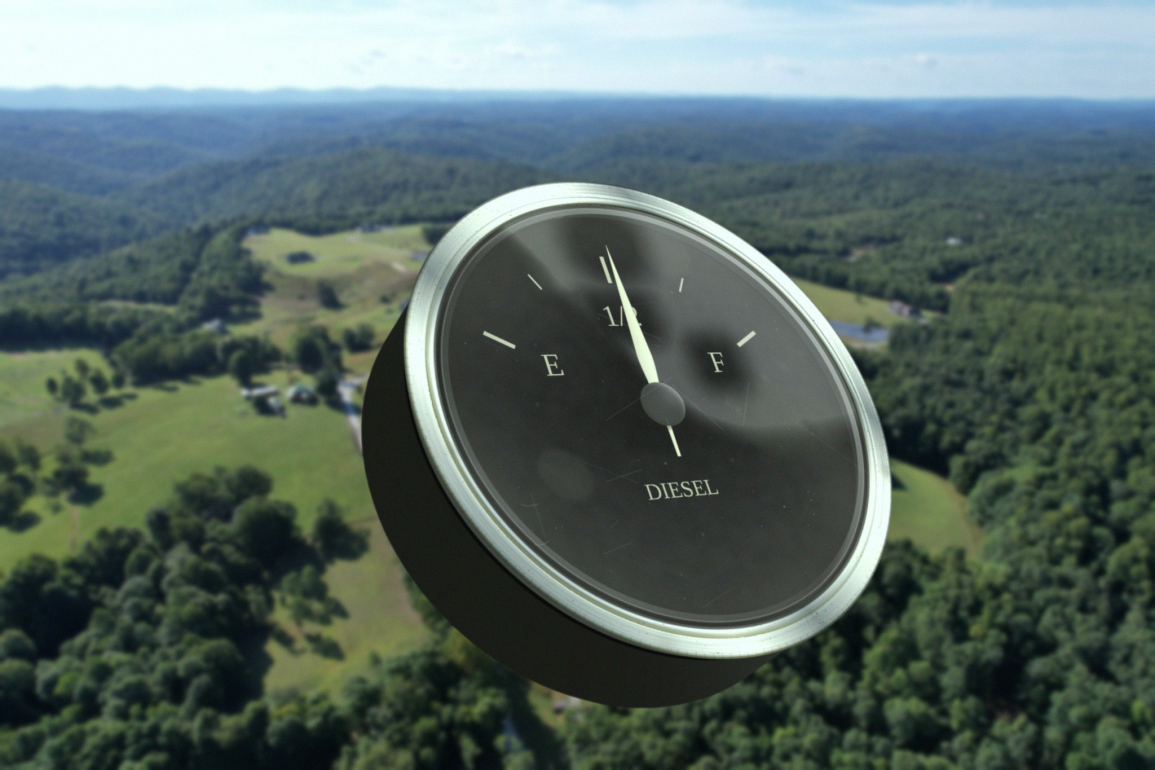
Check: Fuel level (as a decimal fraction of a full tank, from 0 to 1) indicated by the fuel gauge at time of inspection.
0.5
